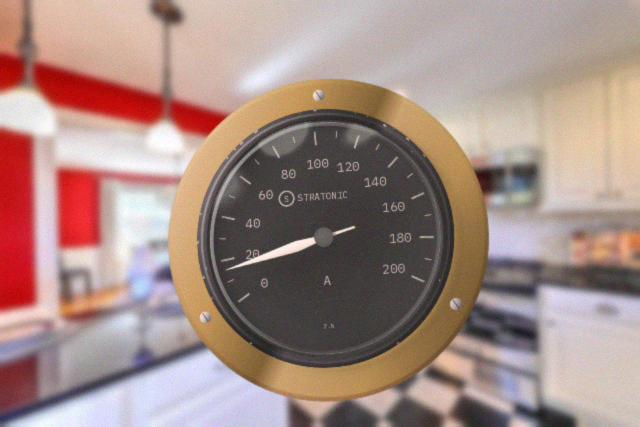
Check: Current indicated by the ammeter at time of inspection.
15 A
